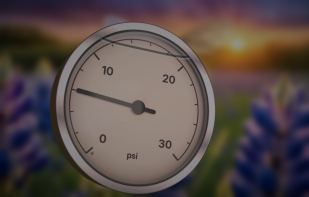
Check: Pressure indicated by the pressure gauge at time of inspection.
6 psi
